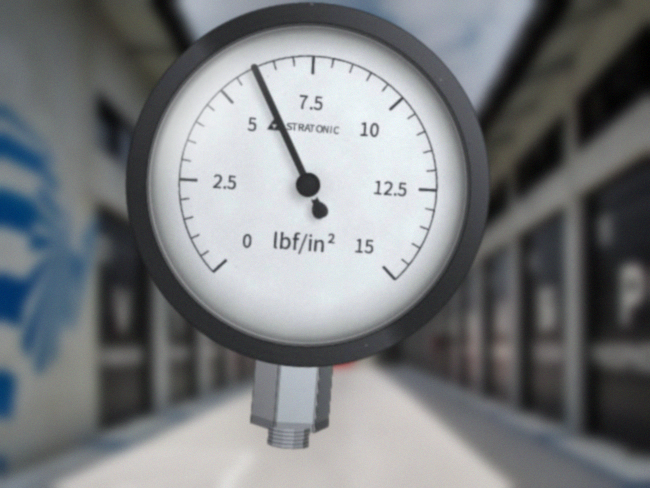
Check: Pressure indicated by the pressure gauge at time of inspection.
6 psi
